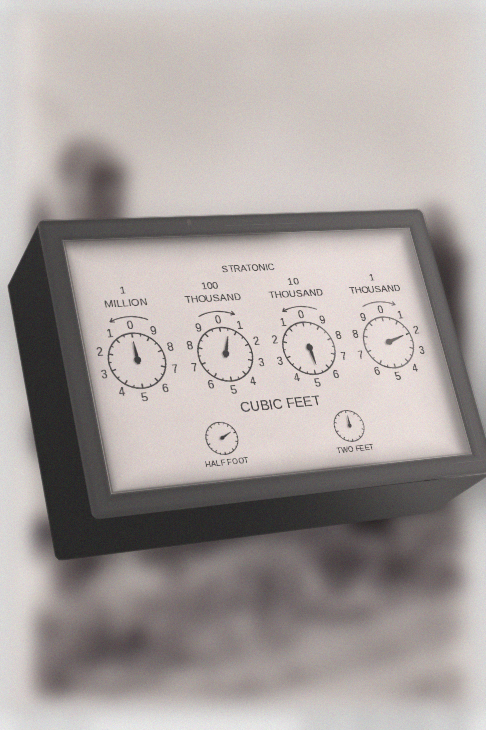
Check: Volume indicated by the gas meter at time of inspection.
5200 ft³
